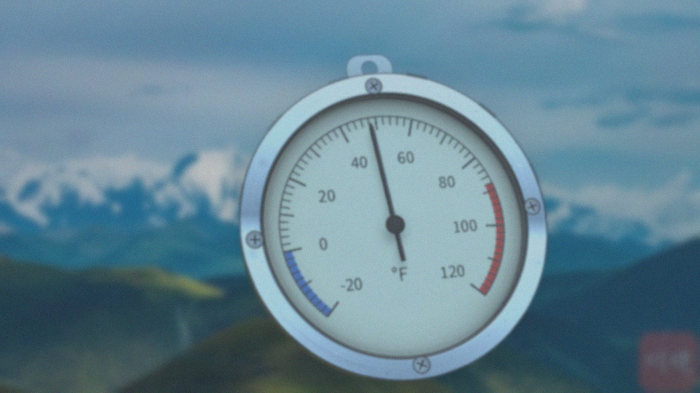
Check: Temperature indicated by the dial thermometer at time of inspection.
48 °F
